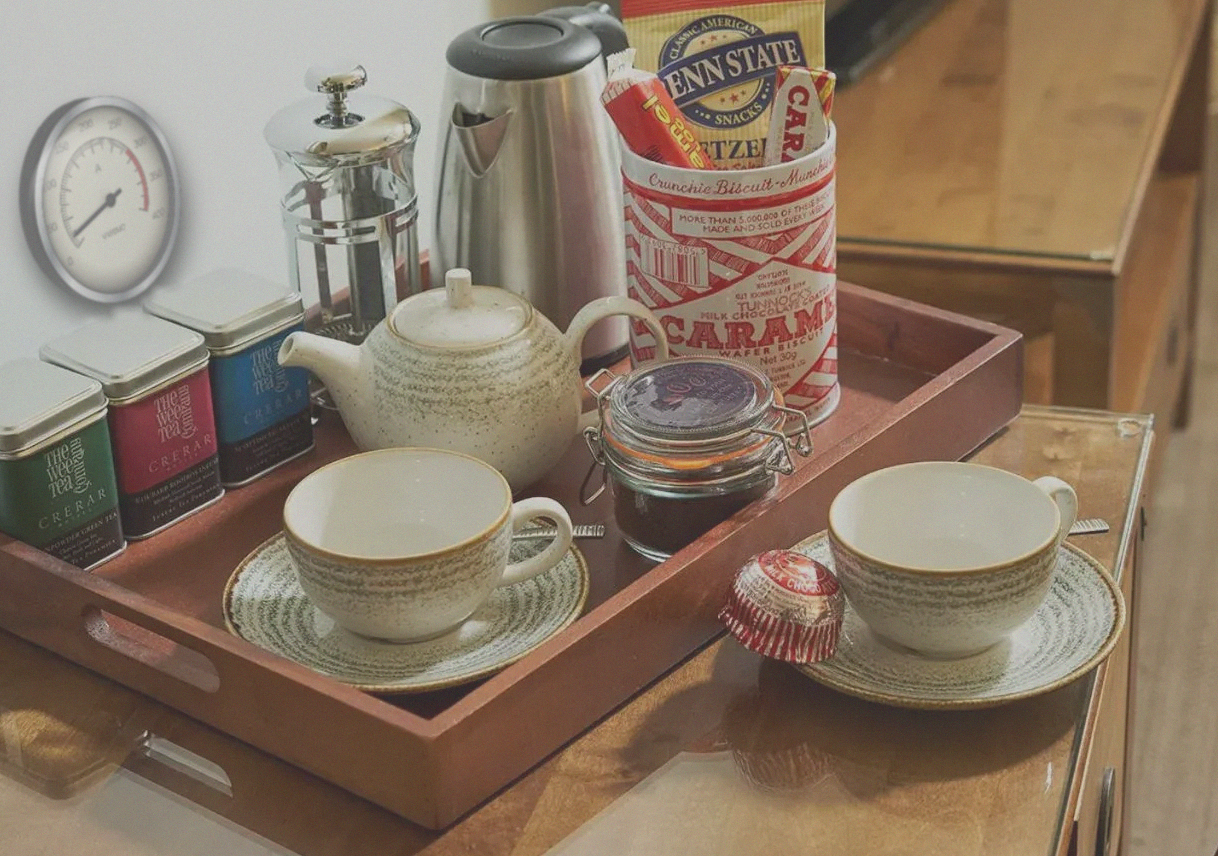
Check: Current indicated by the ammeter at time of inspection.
25 A
